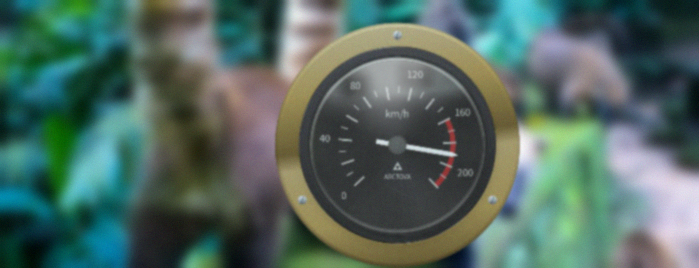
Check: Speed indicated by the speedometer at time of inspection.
190 km/h
